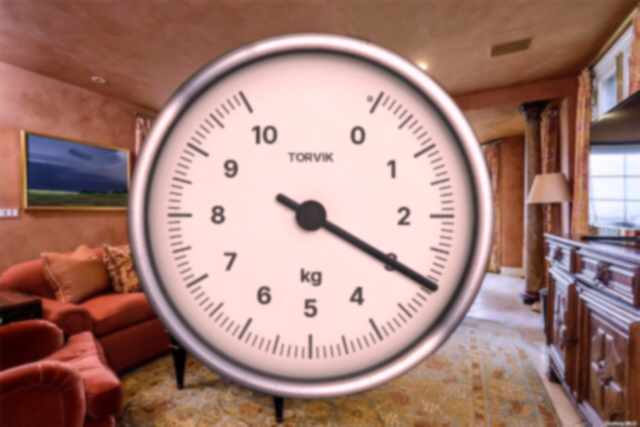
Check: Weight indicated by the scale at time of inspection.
3 kg
